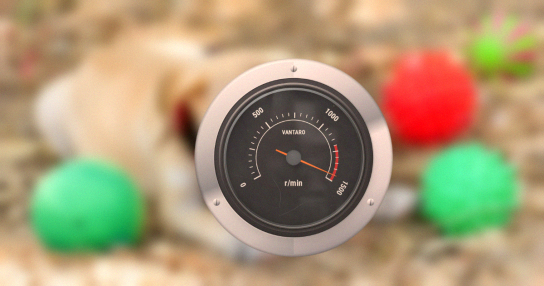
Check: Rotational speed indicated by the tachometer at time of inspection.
1450 rpm
